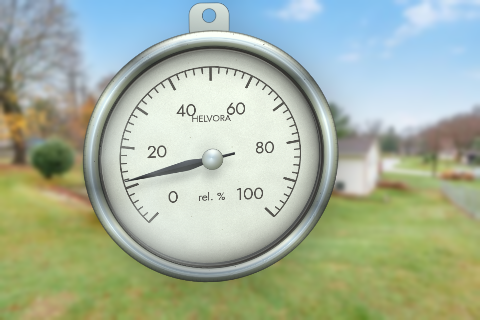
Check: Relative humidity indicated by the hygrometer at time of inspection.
12 %
